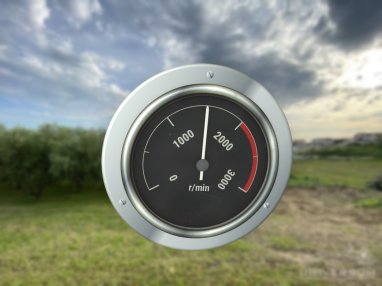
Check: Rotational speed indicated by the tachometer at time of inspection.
1500 rpm
